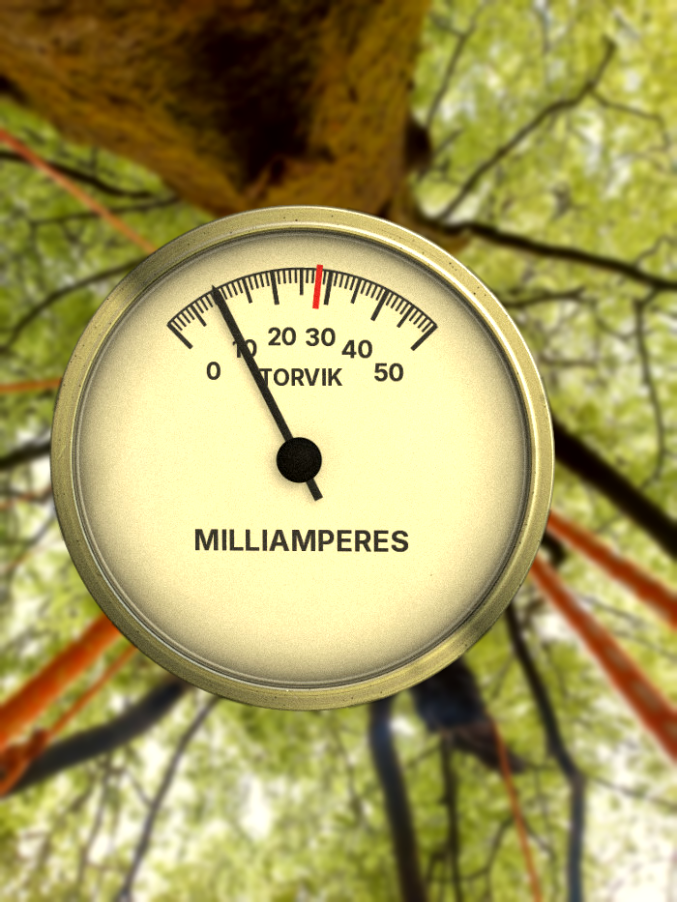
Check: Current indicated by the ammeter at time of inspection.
10 mA
